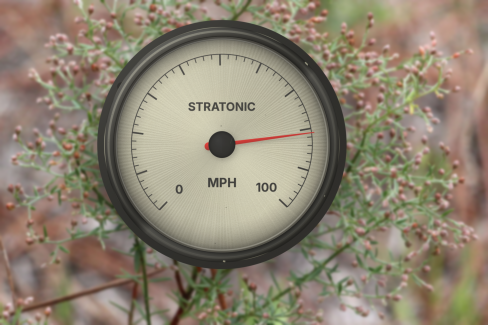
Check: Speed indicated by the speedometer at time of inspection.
81 mph
